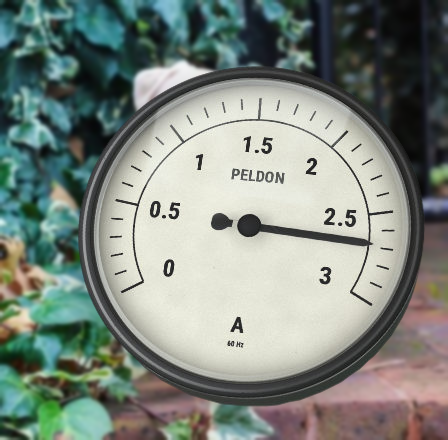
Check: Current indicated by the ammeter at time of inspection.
2.7 A
